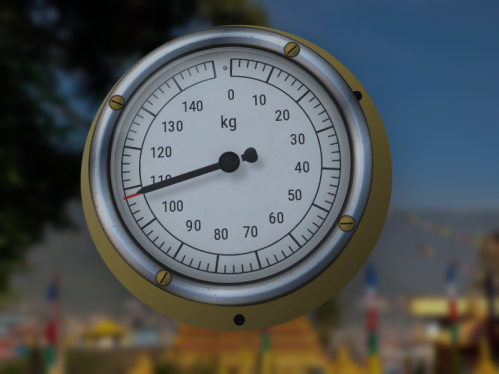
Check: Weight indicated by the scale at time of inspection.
108 kg
